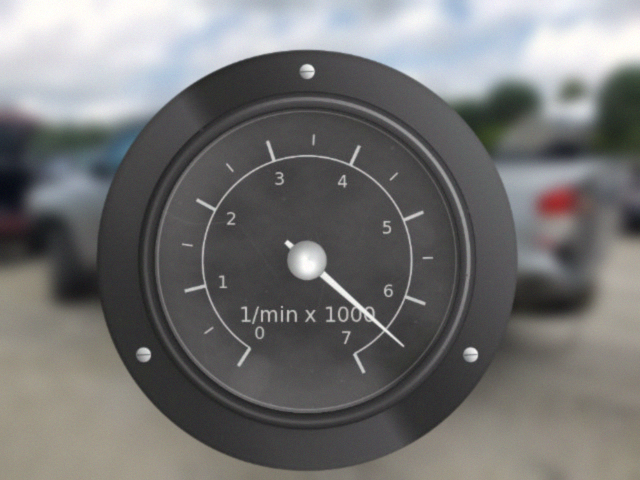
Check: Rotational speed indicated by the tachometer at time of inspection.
6500 rpm
